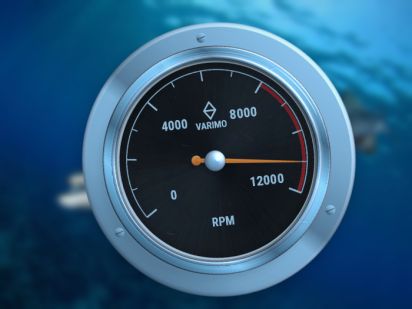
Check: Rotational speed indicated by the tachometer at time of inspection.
11000 rpm
